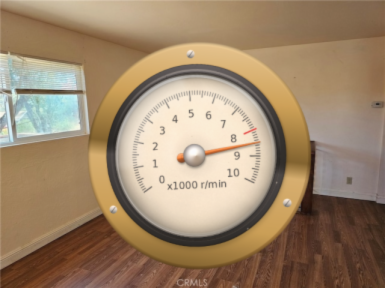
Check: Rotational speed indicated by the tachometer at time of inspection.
8500 rpm
